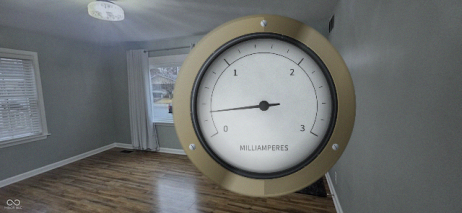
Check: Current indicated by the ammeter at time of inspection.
0.3 mA
